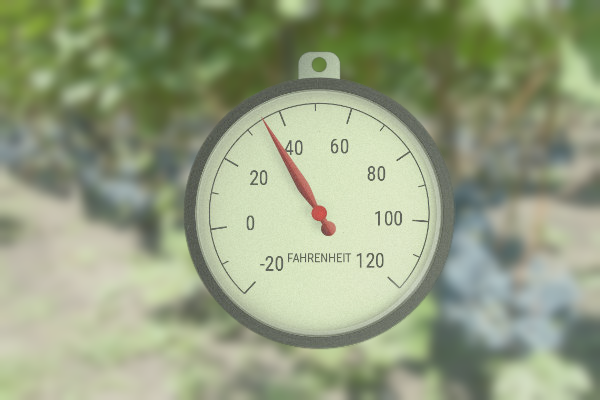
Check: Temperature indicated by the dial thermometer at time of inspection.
35 °F
